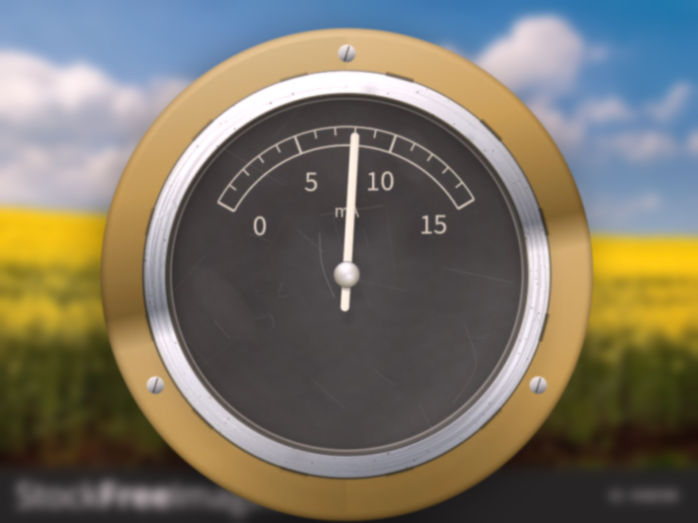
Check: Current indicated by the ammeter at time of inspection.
8 mA
